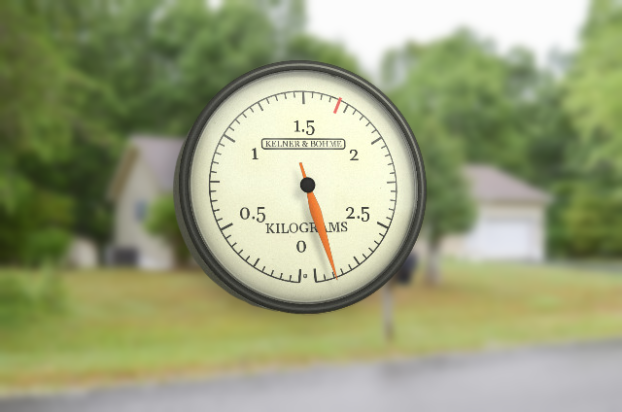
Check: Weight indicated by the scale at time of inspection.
2.9 kg
